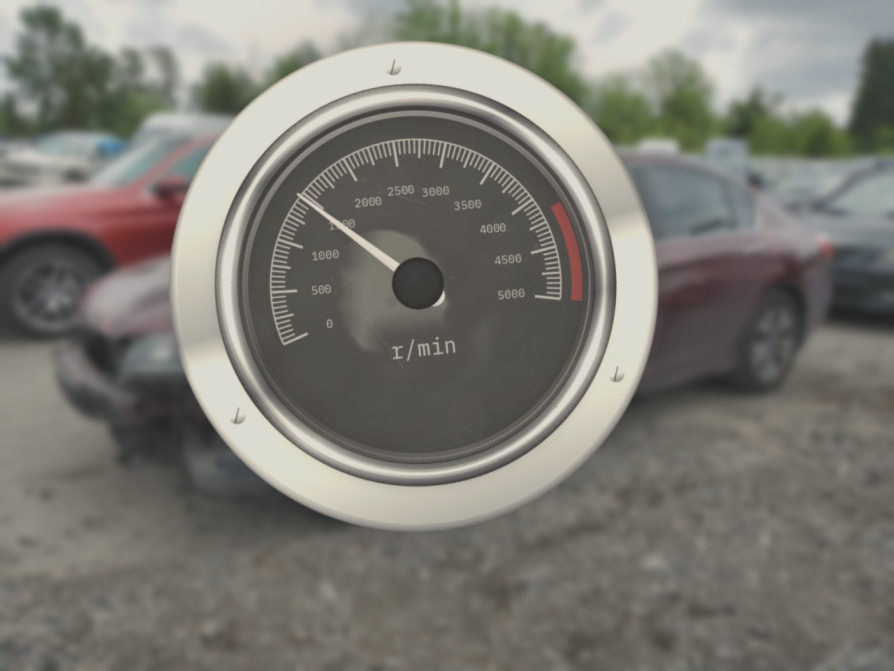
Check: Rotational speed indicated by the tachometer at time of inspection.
1450 rpm
